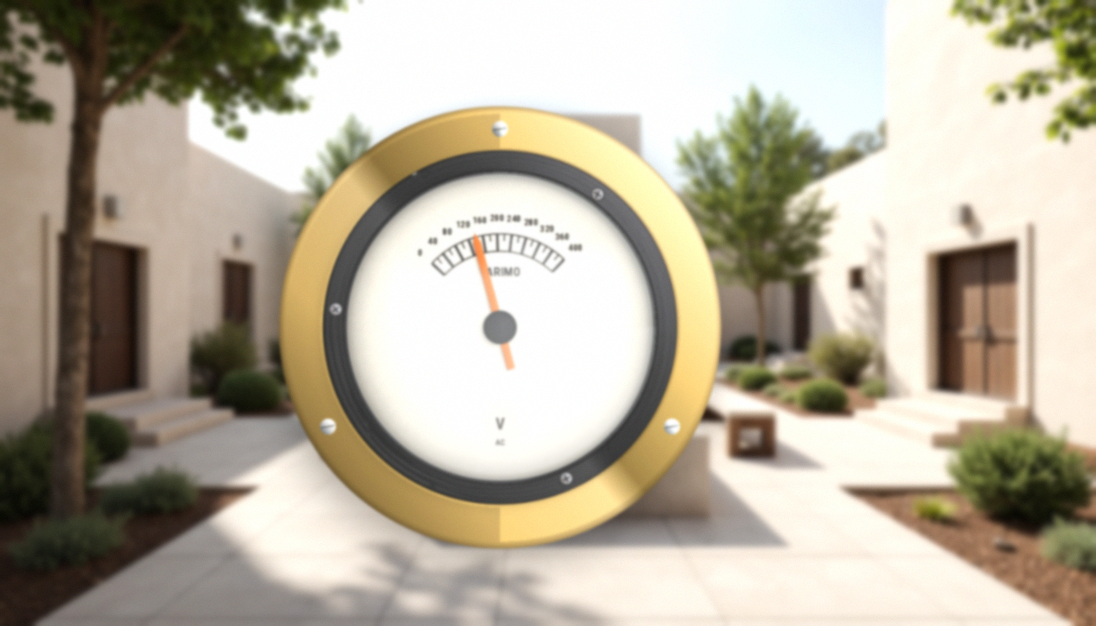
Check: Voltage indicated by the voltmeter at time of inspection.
140 V
